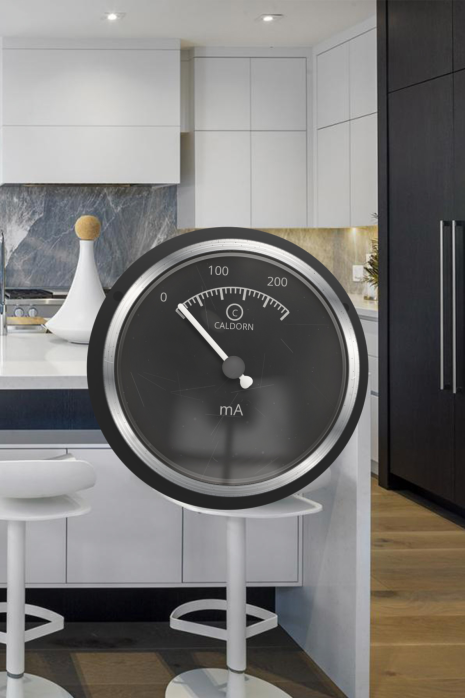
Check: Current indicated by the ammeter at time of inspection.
10 mA
